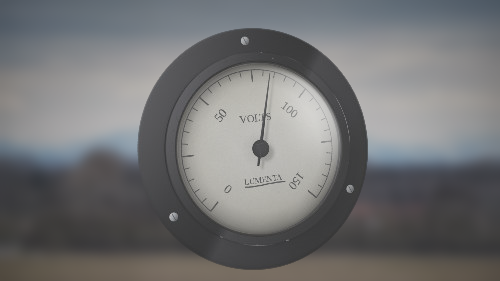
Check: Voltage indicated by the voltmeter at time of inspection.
82.5 V
